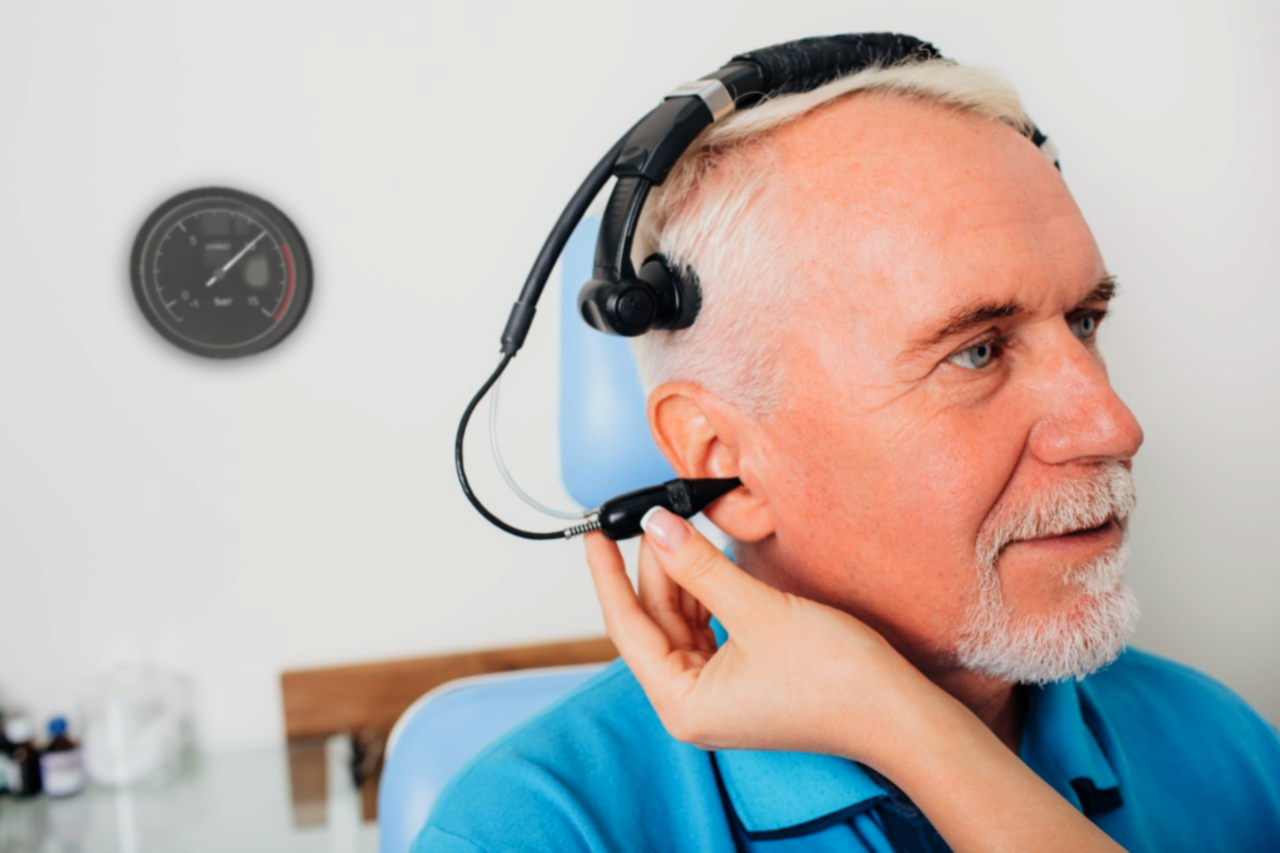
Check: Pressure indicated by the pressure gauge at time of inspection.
10 bar
